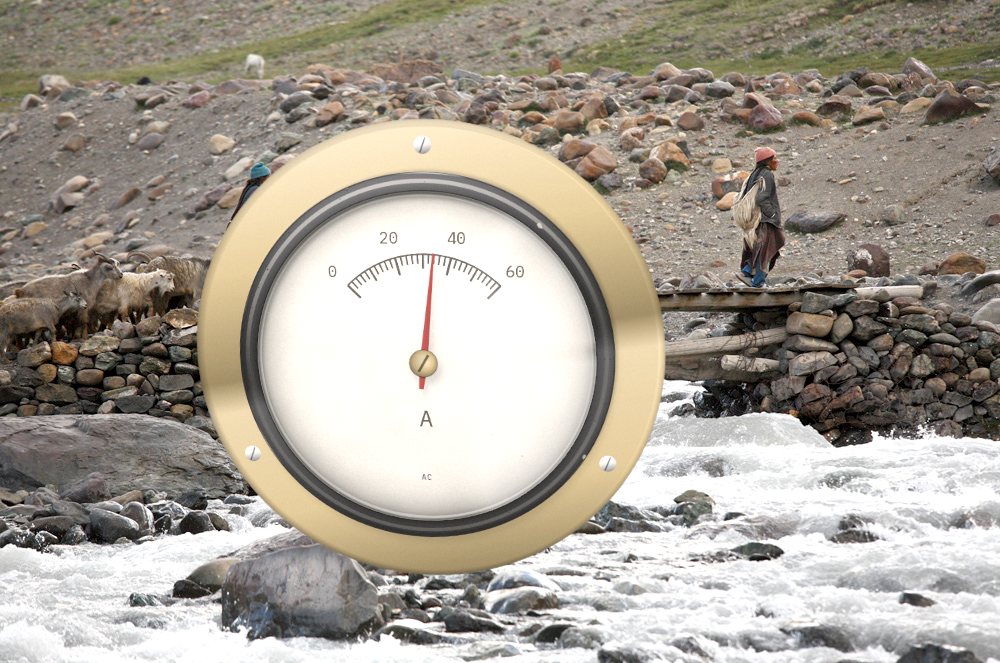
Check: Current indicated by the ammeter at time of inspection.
34 A
